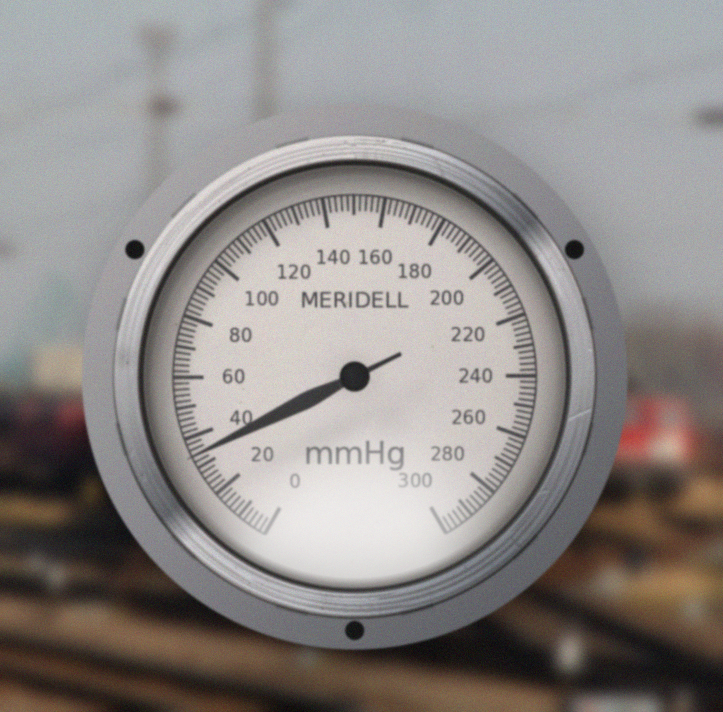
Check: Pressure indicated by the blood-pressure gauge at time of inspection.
34 mmHg
